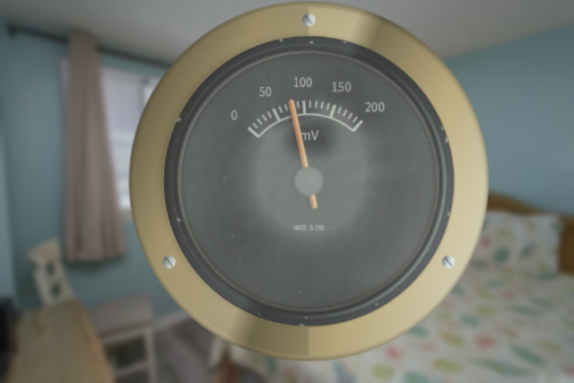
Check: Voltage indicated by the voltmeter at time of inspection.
80 mV
